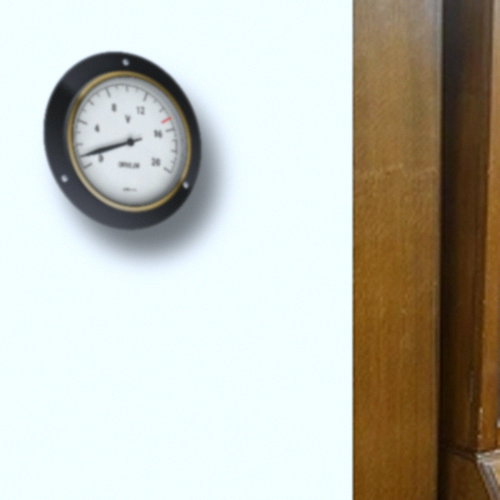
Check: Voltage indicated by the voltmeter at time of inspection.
1 V
